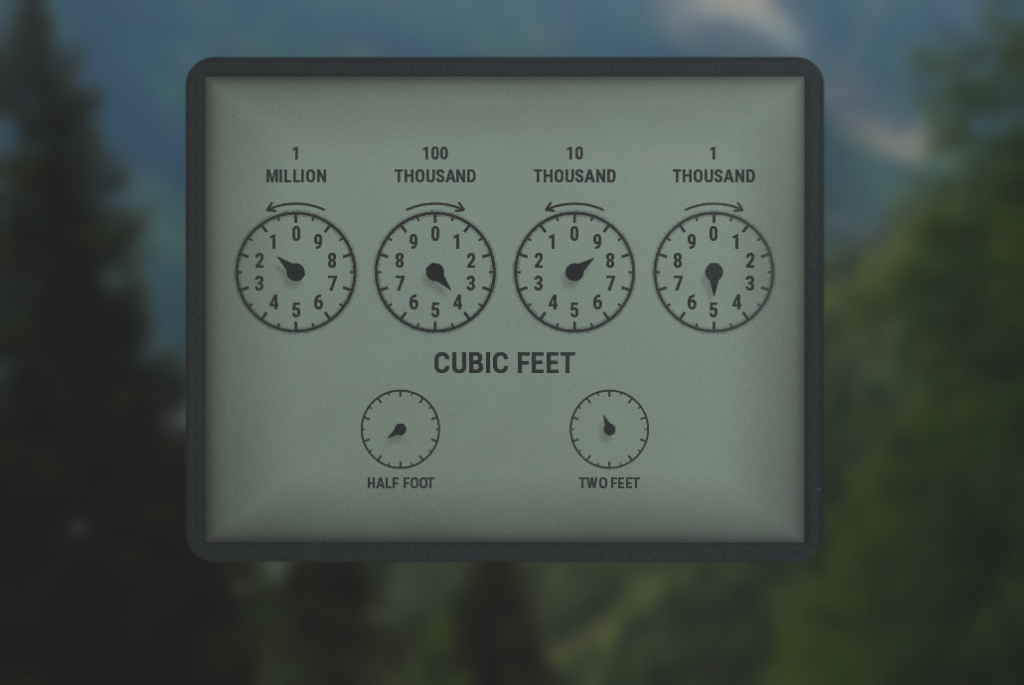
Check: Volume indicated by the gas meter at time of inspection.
138500 ft³
